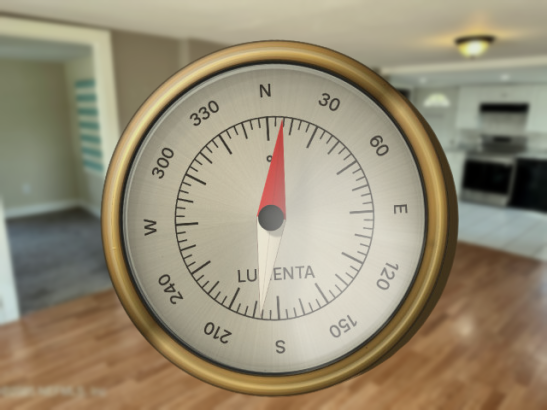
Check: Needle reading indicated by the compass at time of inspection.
10 °
